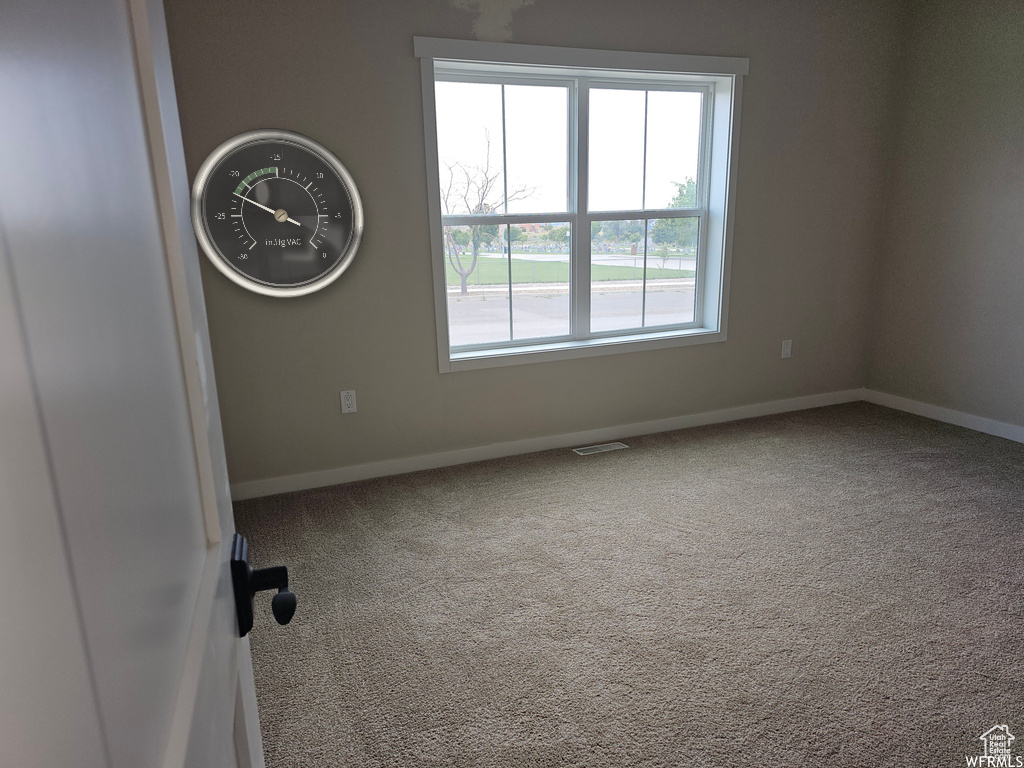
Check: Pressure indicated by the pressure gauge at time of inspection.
-22 inHg
